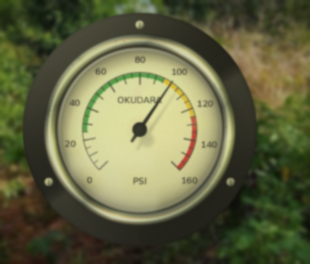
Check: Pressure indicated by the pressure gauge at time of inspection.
100 psi
